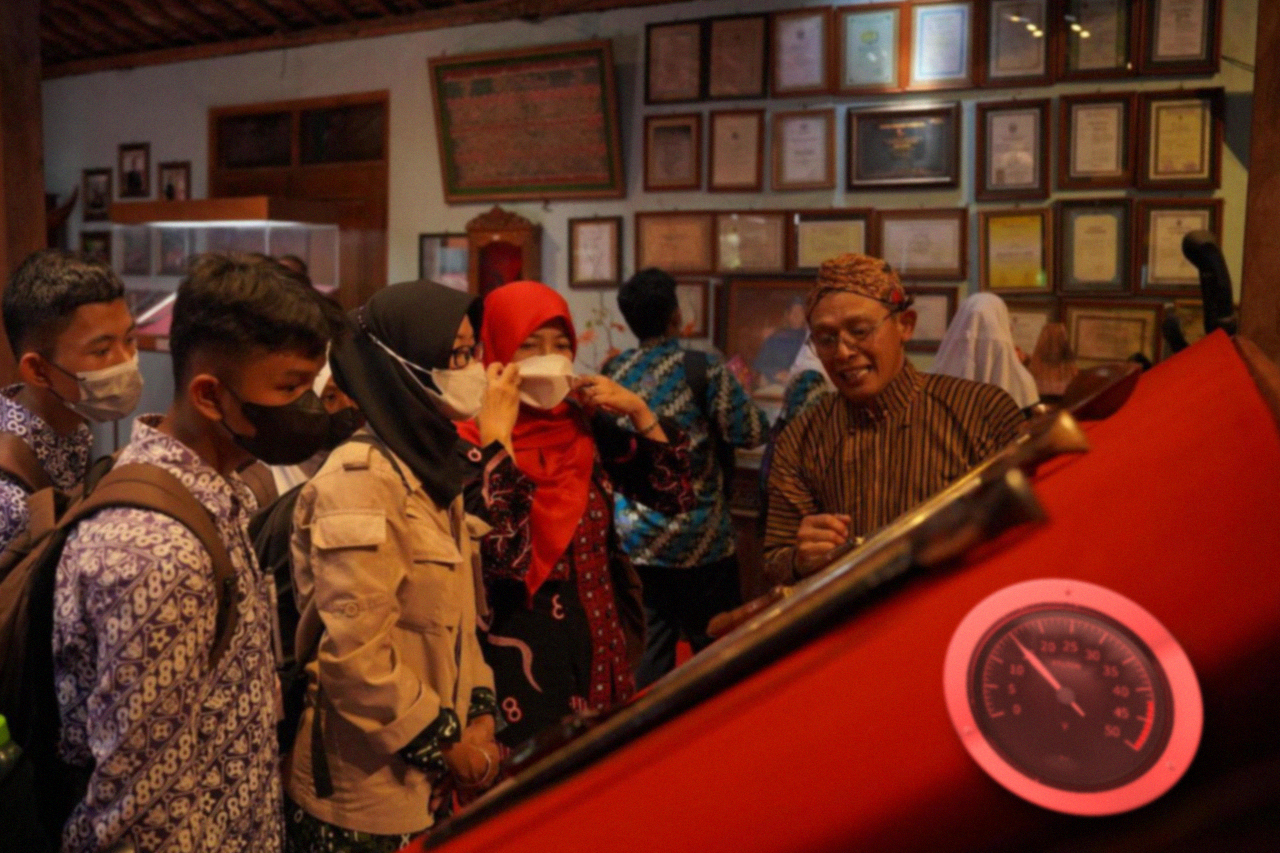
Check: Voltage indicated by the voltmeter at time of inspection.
15 V
